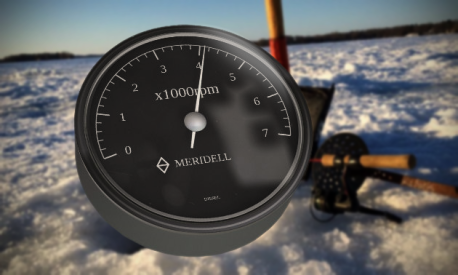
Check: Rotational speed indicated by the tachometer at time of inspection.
4100 rpm
